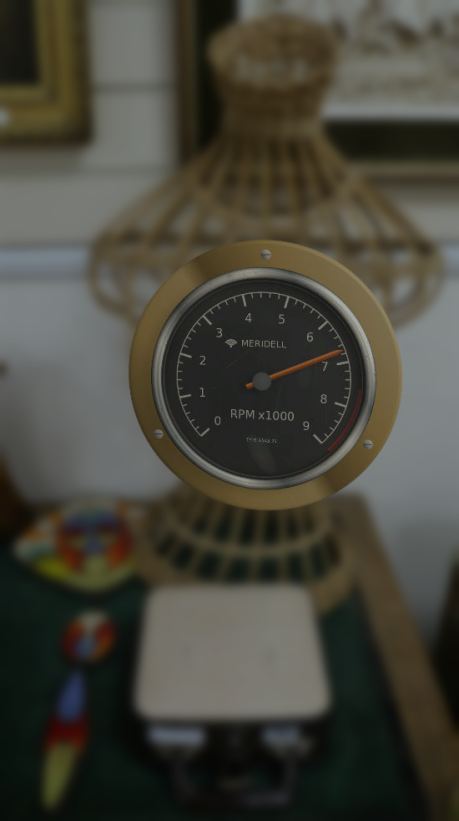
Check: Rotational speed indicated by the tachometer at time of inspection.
6700 rpm
